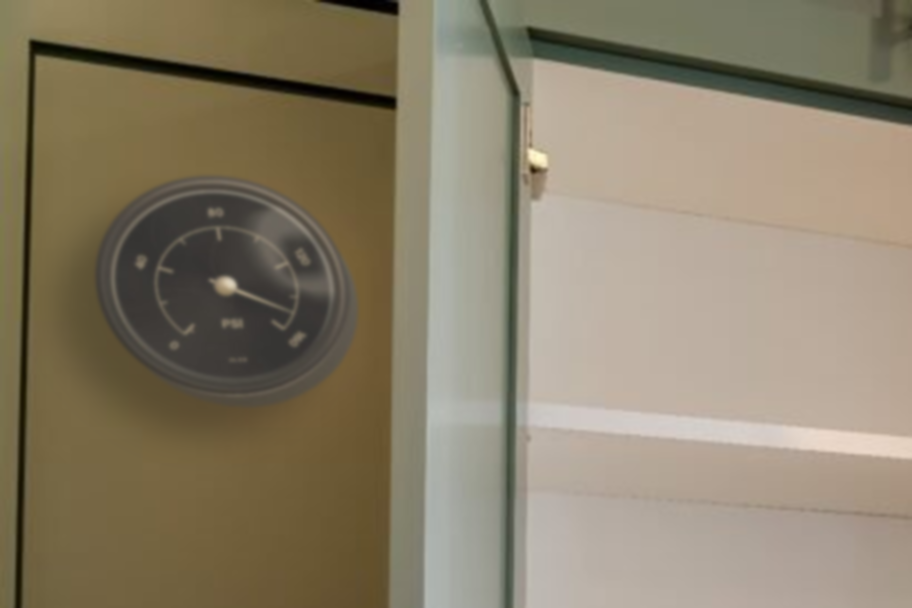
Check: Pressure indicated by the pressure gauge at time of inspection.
150 psi
